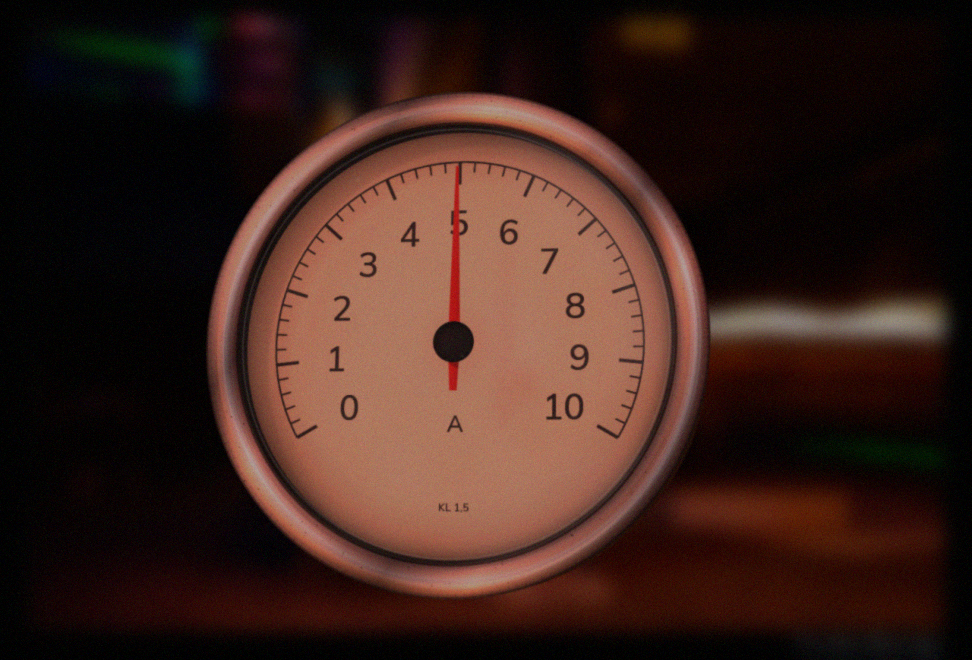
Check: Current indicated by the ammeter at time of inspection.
5 A
